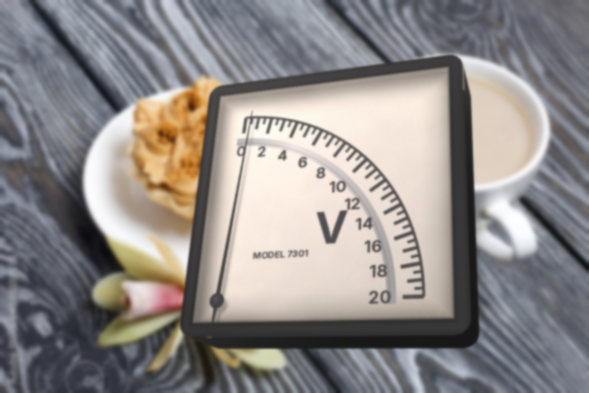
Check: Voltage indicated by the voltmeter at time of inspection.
0.5 V
